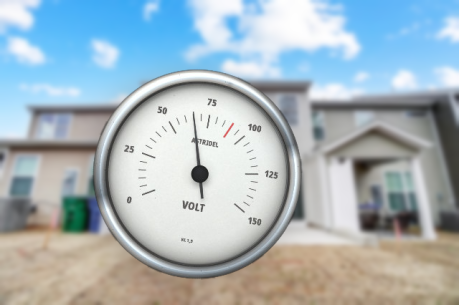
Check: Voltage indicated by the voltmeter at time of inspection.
65 V
